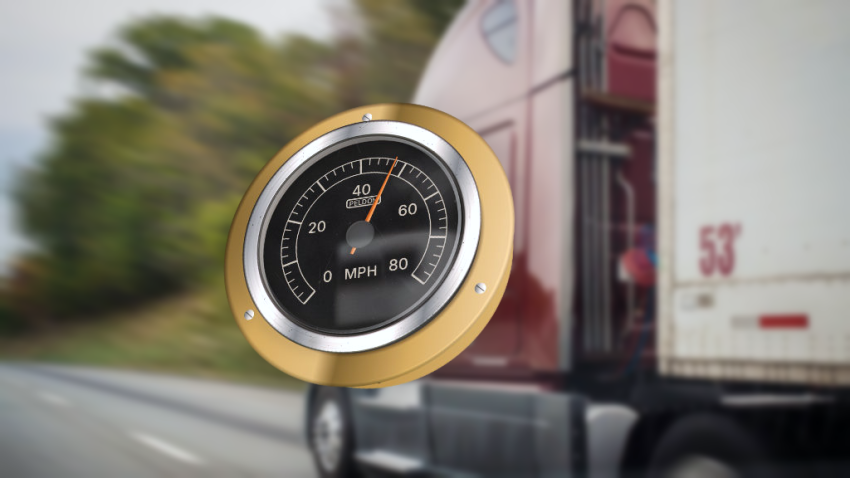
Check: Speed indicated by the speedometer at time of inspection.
48 mph
